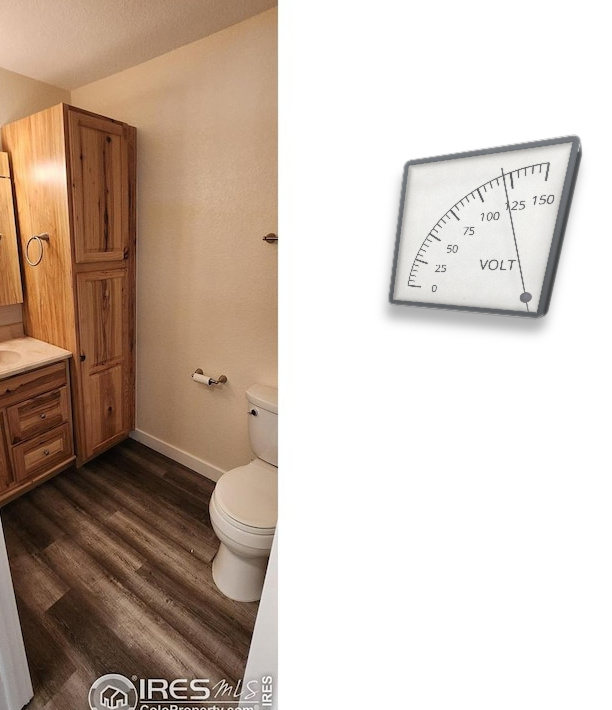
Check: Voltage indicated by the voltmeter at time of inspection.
120 V
